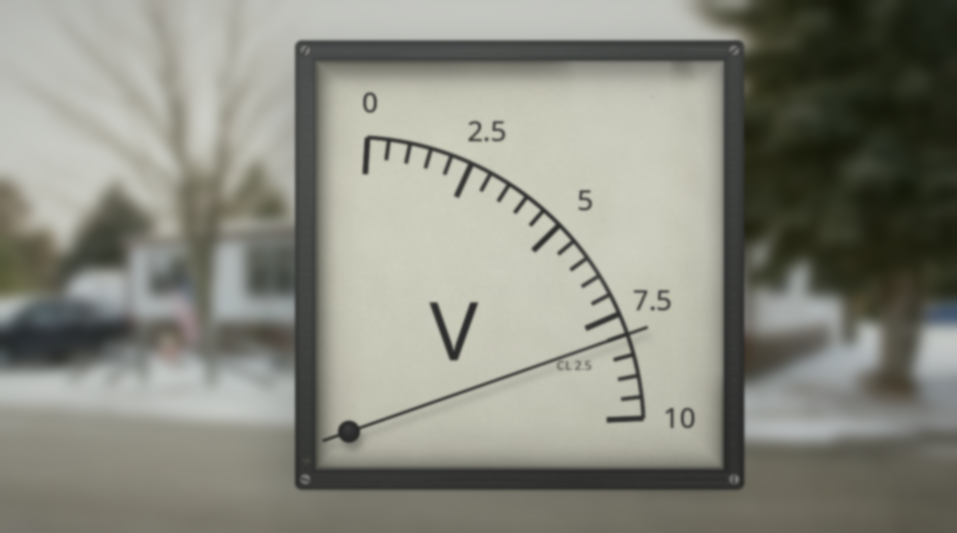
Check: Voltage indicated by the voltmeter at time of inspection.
8 V
